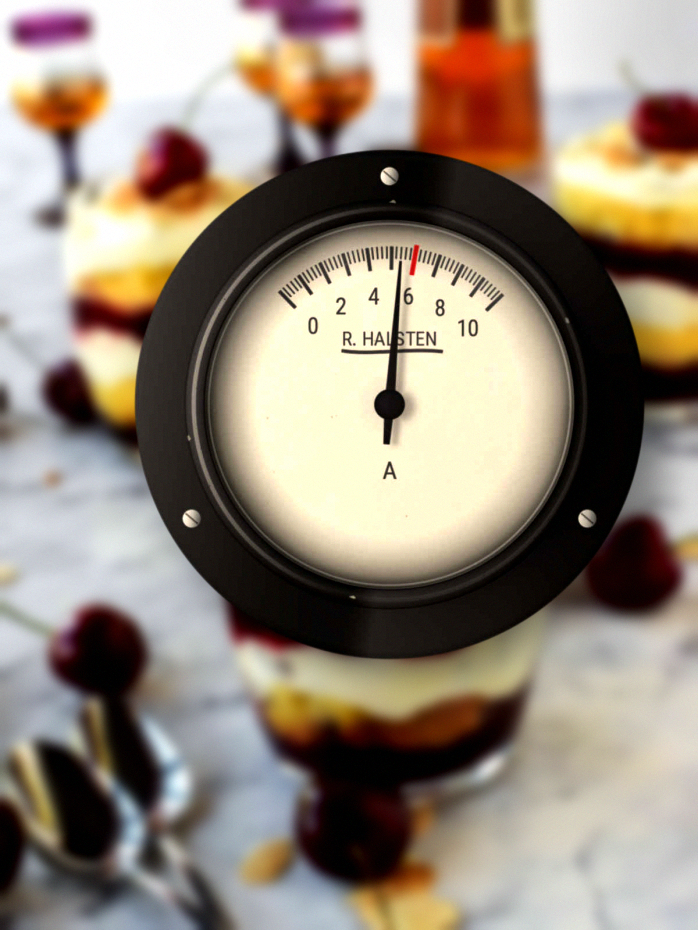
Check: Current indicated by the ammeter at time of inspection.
5.4 A
